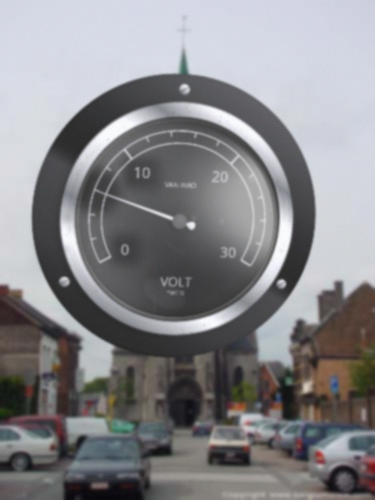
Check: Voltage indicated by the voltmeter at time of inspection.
6 V
